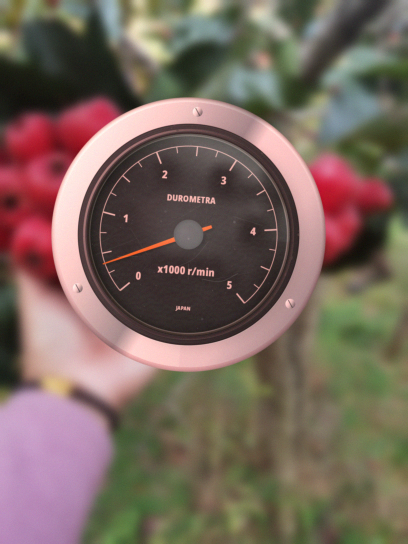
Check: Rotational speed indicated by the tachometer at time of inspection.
375 rpm
